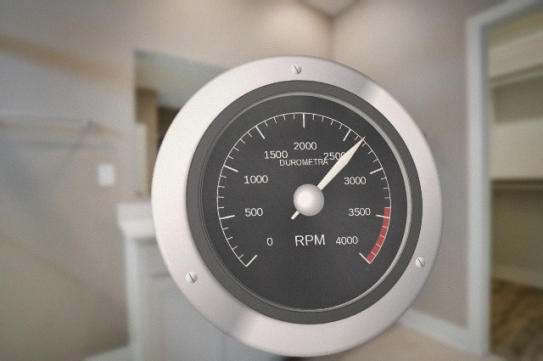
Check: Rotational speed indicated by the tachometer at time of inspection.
2650 rpm
